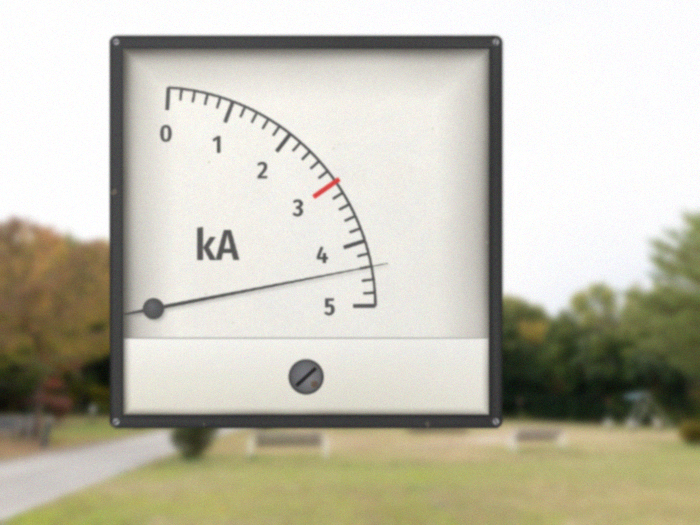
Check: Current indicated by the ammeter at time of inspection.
4.4 kA
